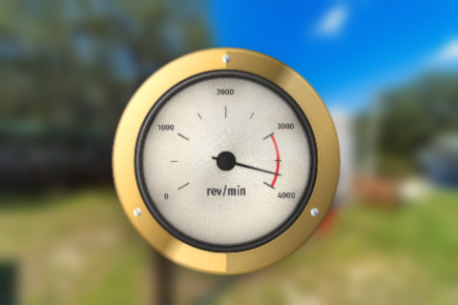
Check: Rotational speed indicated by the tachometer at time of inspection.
3750 rpm
